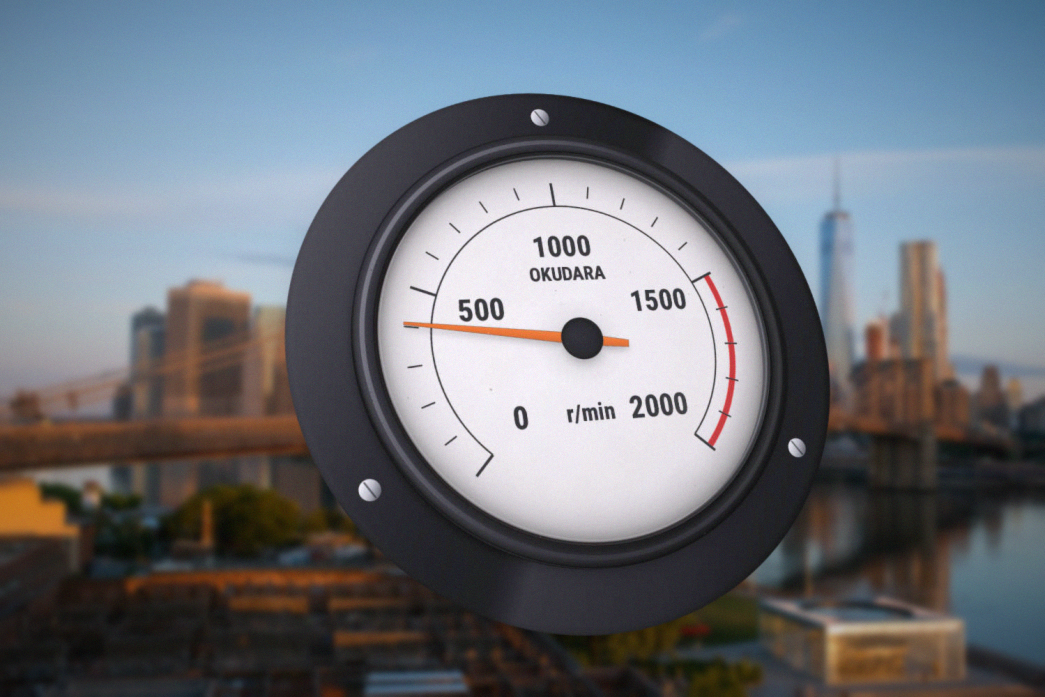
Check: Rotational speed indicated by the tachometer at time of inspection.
400 rpm
